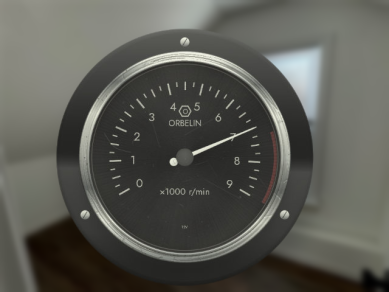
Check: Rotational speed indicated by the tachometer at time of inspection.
7000 rpm
